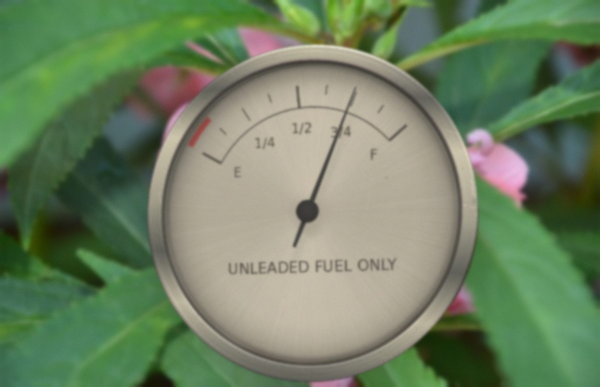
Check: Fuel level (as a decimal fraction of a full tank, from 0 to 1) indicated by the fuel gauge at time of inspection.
0.75
